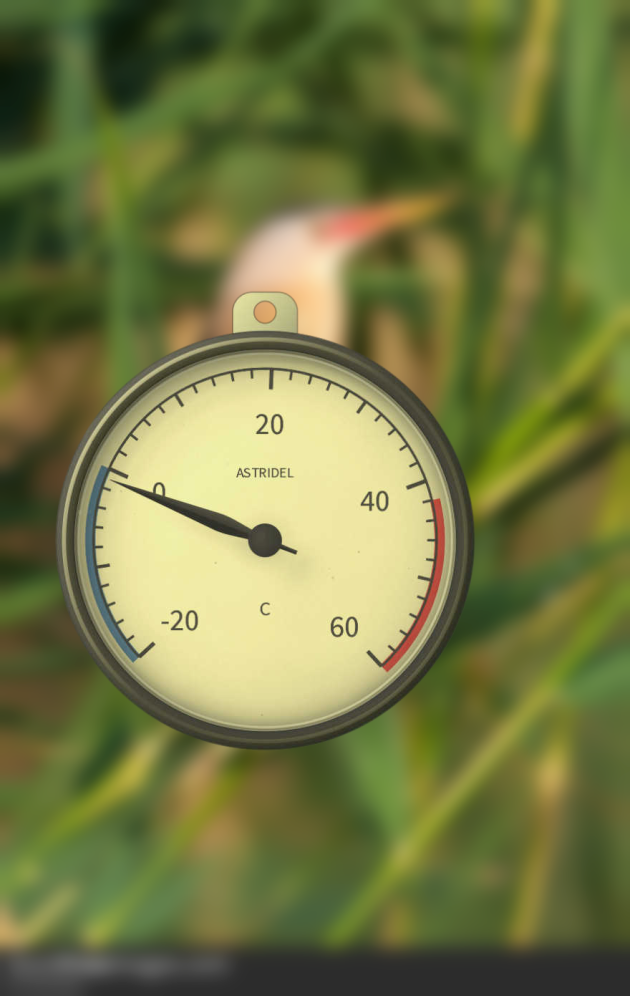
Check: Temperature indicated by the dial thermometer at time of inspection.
-1 °C
